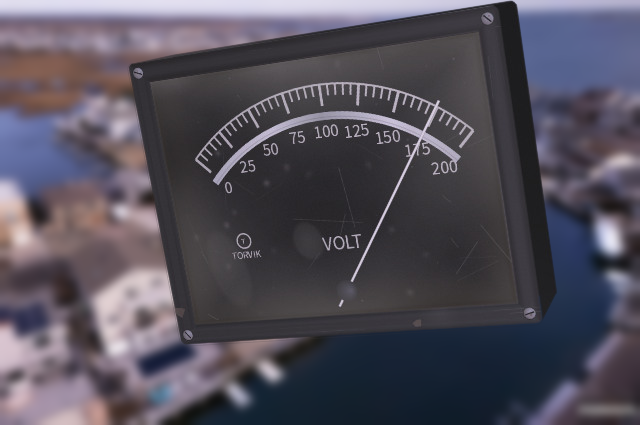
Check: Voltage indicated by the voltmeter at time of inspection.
175 V
